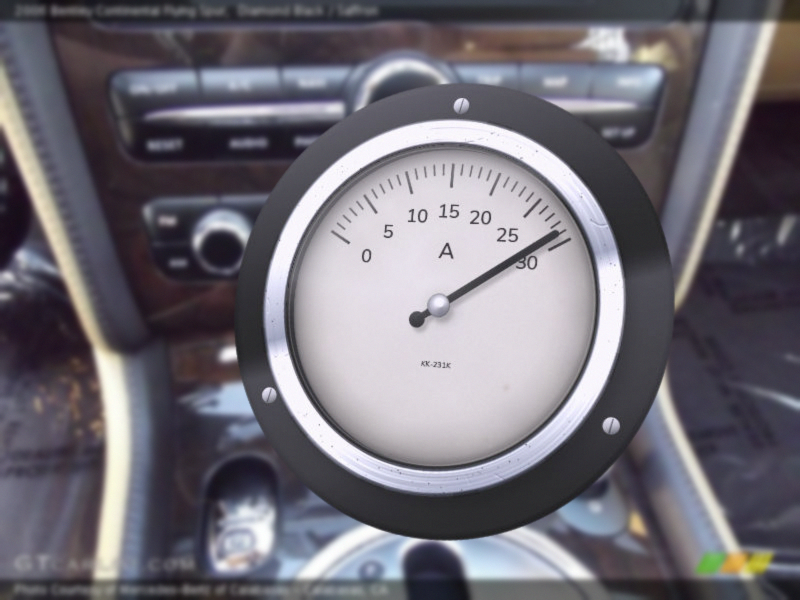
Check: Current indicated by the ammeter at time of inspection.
29 A
